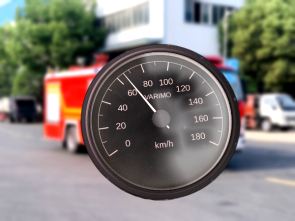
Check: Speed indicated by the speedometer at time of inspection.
65 km/h
